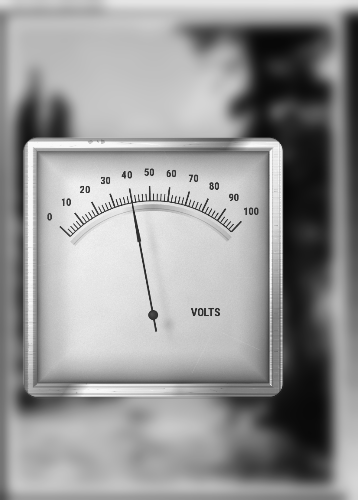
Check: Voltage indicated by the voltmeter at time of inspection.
40 V
